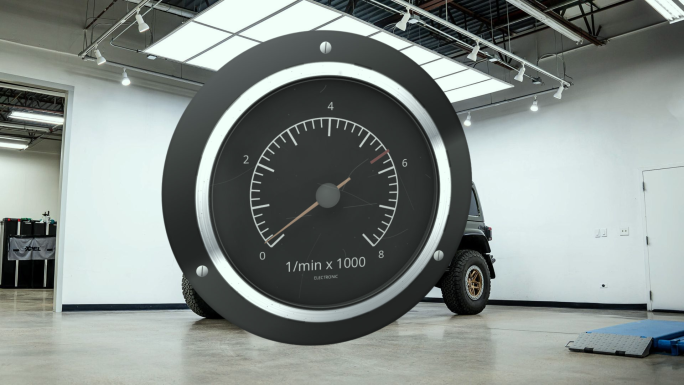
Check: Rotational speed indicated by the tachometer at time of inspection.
200 rpm
